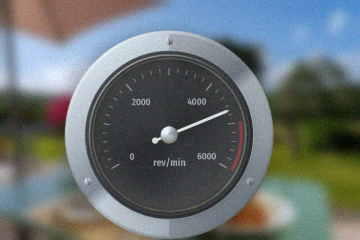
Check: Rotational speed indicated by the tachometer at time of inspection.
4700 rpm
